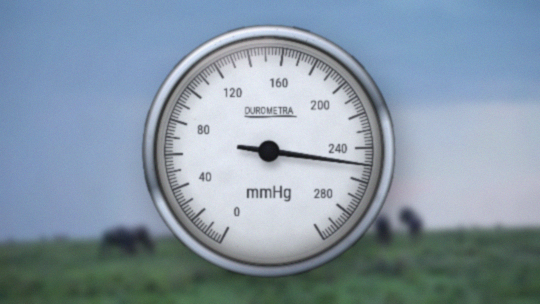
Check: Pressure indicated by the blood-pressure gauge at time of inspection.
250 mmHg
